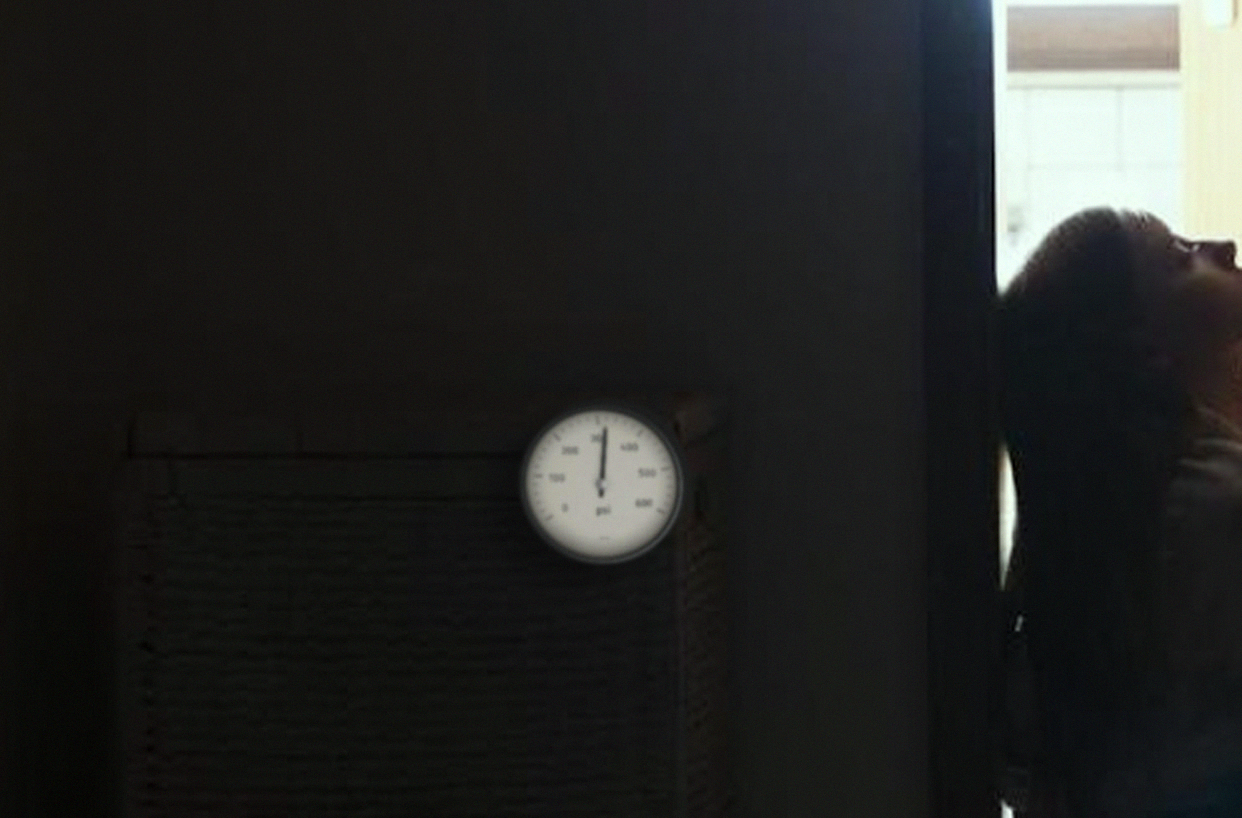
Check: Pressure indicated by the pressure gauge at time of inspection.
320 psi
